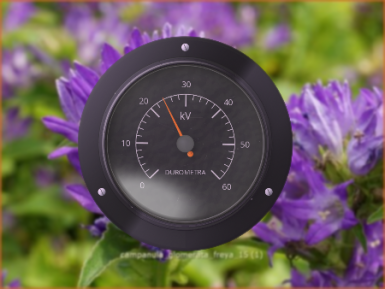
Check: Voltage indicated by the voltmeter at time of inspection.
24 kV
